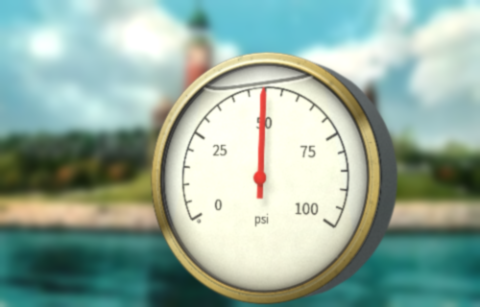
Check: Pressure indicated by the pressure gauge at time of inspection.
50 psi
